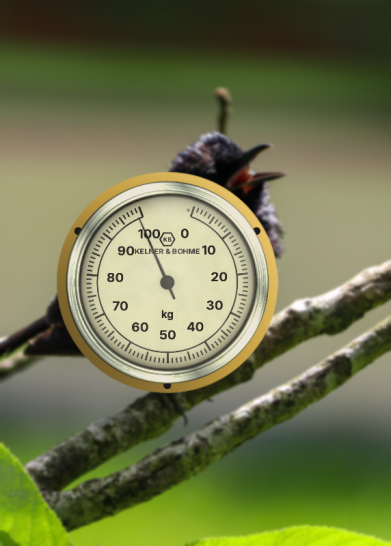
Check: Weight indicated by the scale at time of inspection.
99 kg
